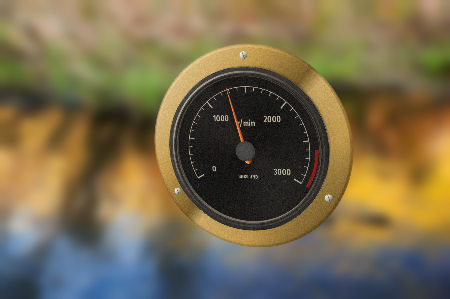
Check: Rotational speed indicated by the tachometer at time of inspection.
1300 rpm
